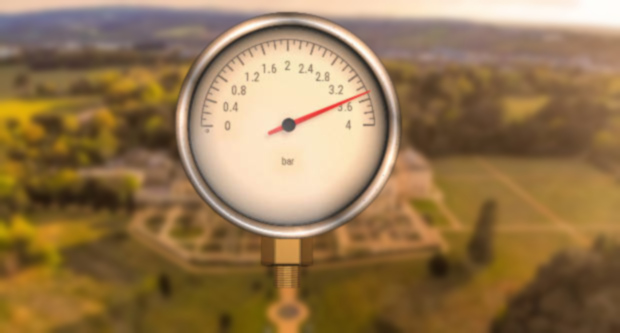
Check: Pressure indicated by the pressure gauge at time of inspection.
3.5 bar
